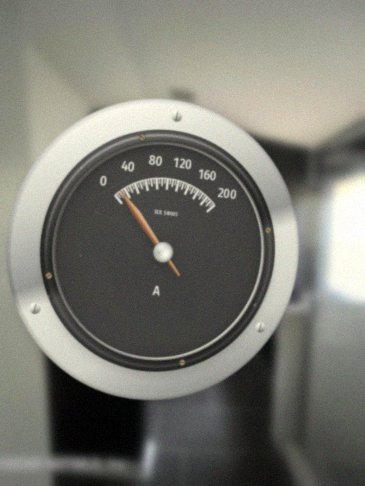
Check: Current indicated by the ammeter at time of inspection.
10 A
